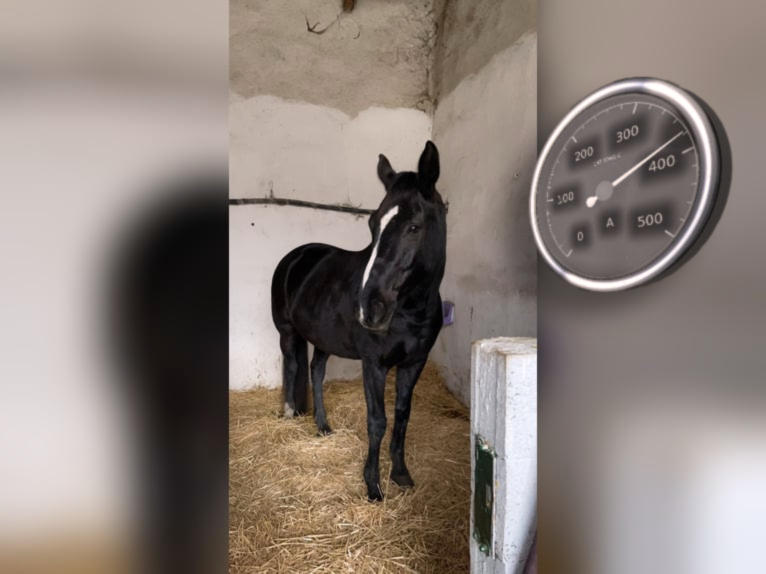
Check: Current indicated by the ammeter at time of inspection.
380 A
